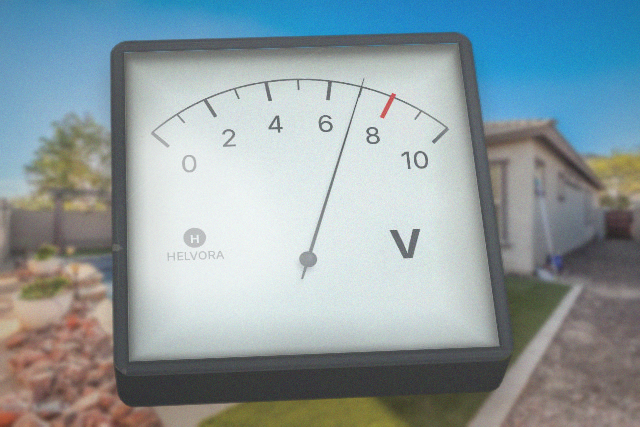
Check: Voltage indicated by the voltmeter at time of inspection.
7 V
